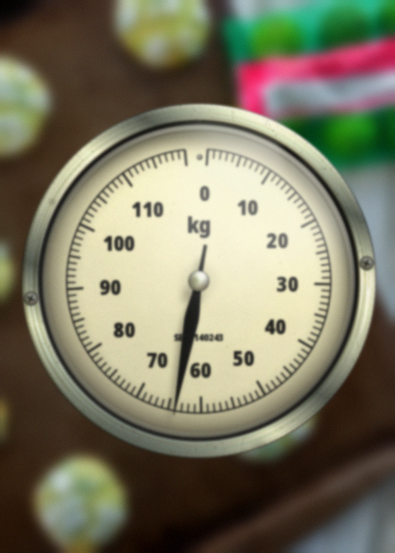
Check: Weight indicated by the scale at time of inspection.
64 kg
